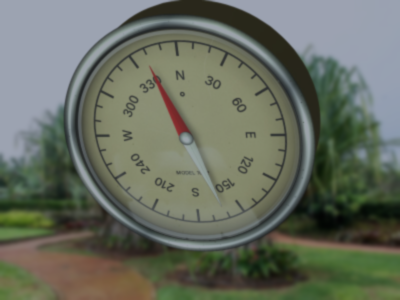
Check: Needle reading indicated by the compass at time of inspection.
340 °
